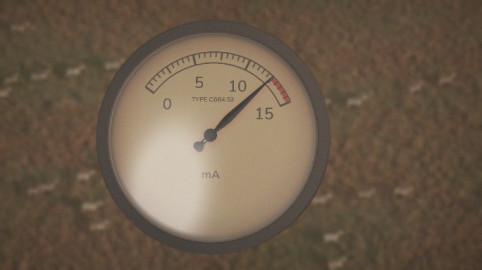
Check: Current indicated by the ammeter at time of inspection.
12.5 mA
